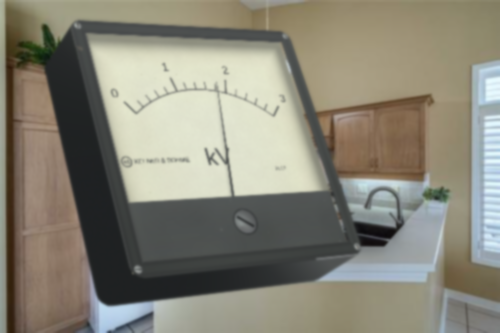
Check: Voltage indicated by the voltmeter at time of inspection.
1.8 kV
